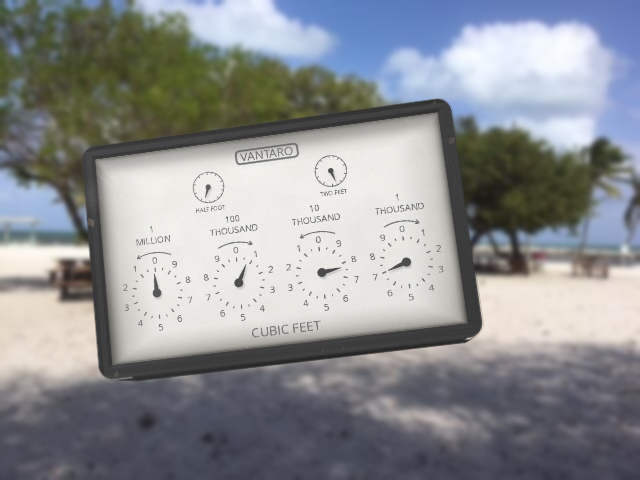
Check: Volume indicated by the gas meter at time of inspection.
7700 ft³
